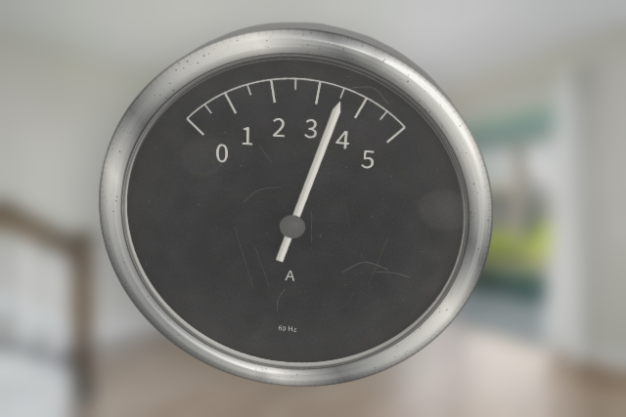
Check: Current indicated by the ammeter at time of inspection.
3.5 A
